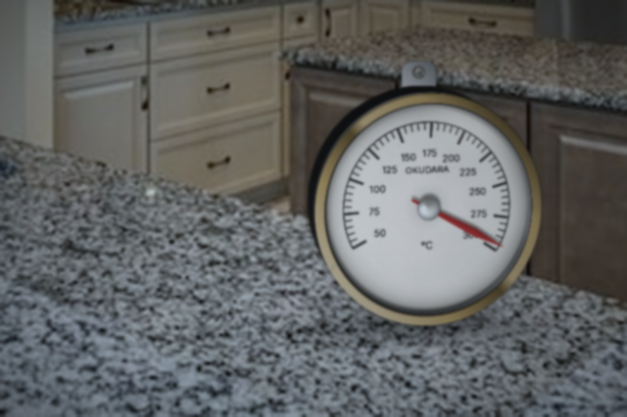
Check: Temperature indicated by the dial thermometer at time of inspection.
295 °C
